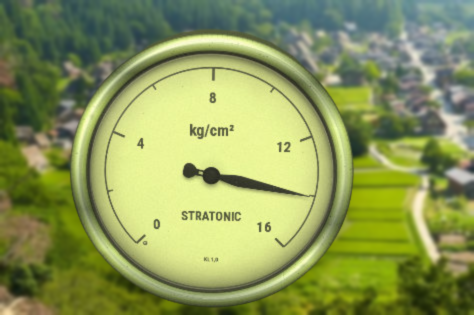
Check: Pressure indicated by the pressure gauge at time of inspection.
14 kg/cm²
